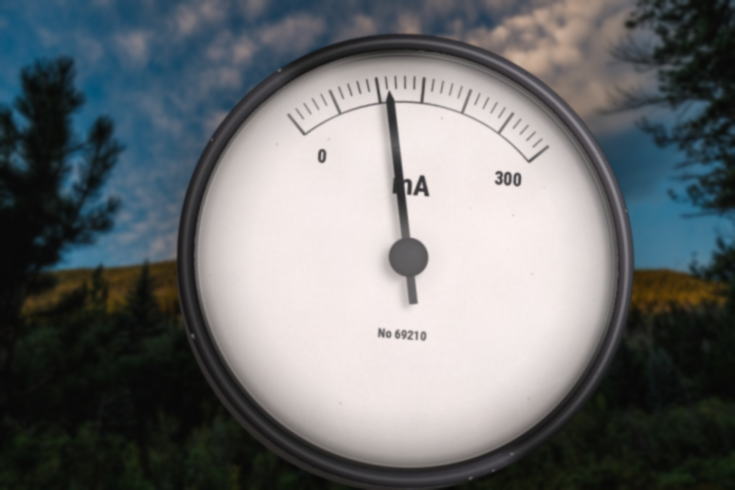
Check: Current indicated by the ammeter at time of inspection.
110 mA
